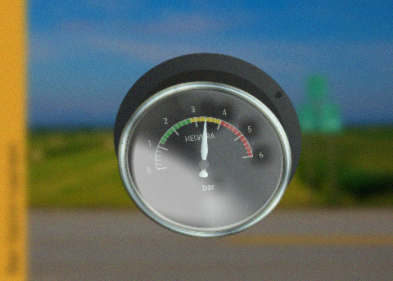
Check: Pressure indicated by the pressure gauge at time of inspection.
3.4 bar
